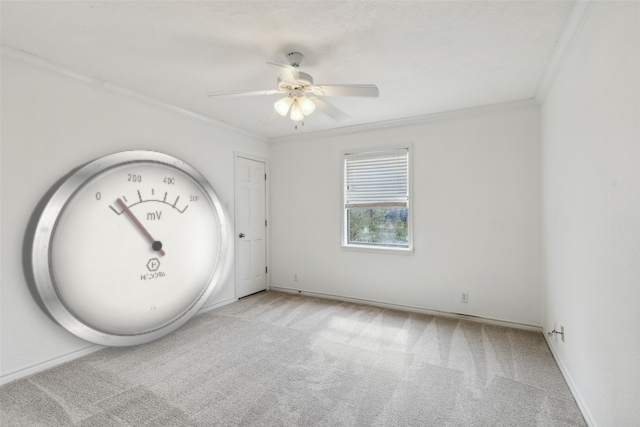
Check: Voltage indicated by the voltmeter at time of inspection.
50 mV
